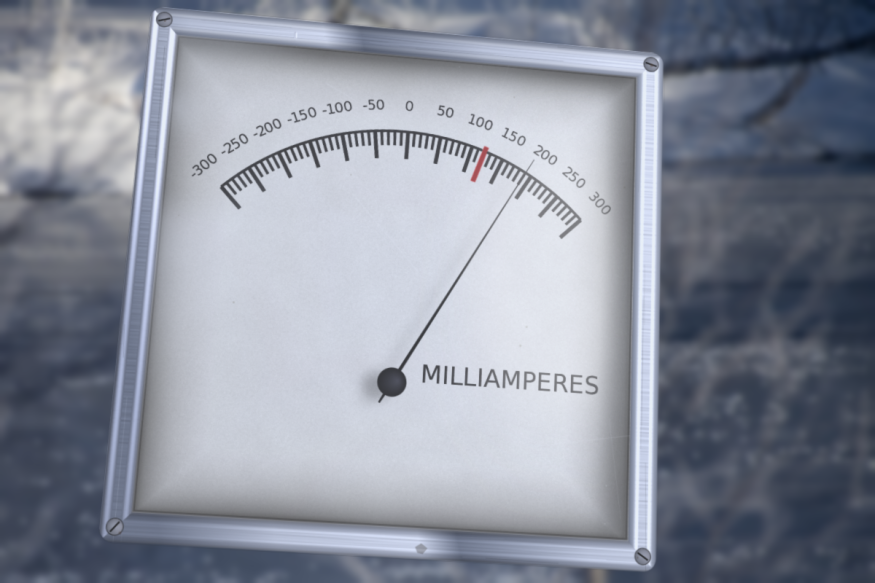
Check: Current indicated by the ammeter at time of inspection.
190 mA
